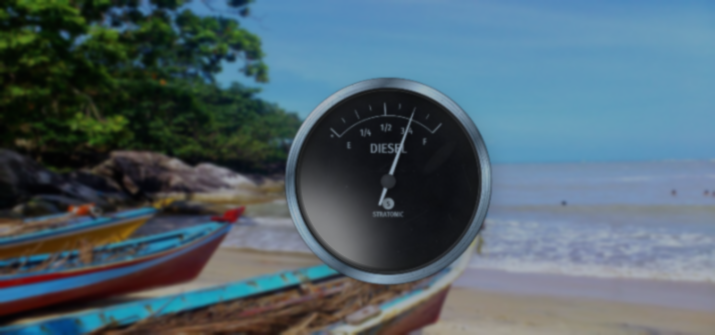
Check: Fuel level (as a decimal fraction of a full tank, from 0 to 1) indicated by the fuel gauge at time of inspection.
0.75
